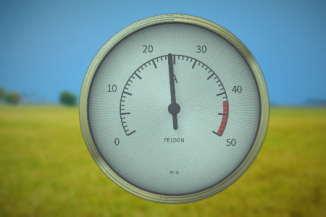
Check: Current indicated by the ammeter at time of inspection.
24 A
